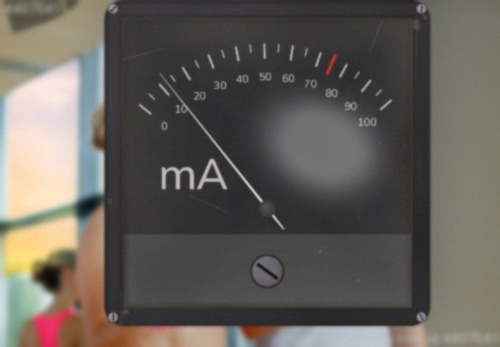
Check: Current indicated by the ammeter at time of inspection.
12.5 mA
